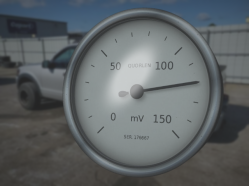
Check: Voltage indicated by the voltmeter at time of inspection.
120 mV
